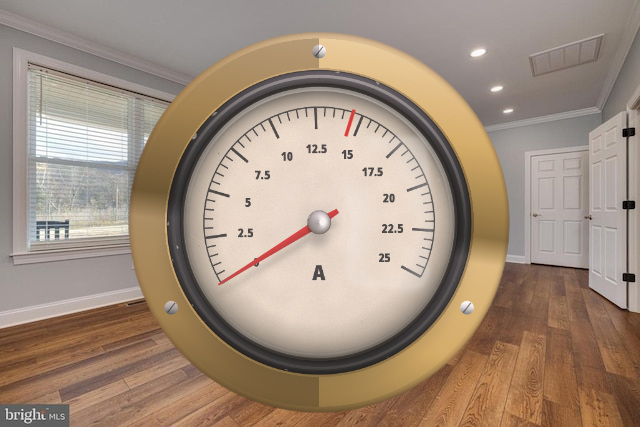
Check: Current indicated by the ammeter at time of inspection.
0 A
